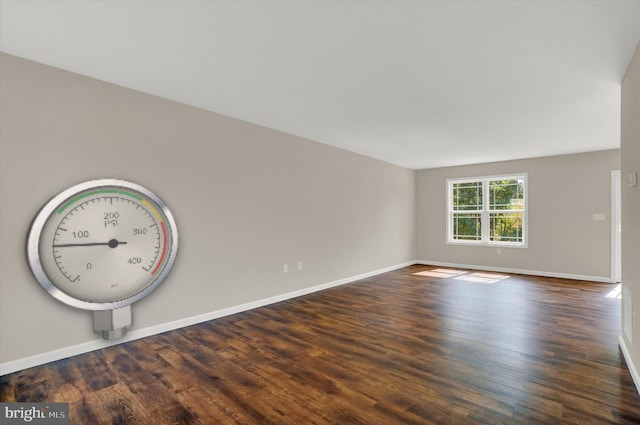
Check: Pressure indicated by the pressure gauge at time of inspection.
70 psi
